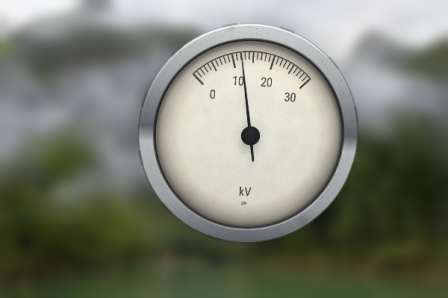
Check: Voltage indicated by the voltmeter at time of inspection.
12 kV
